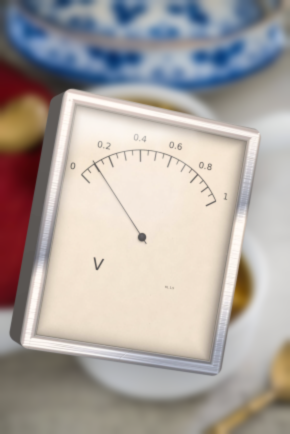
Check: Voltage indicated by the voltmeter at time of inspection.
0.1 V
